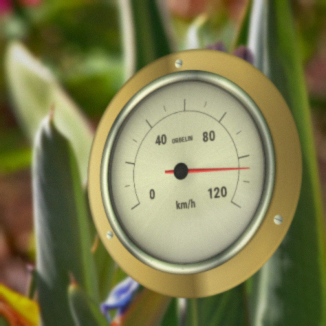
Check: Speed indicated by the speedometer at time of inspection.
105 km/h
